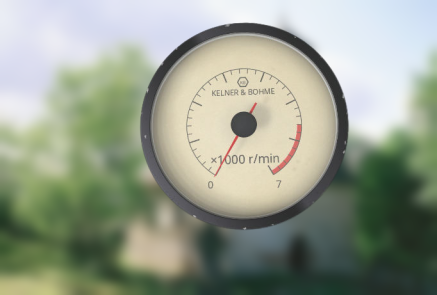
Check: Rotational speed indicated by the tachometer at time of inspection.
0 rpm
